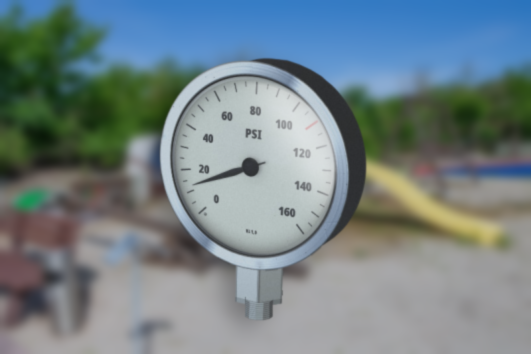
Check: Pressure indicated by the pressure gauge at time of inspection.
12.5 psi
